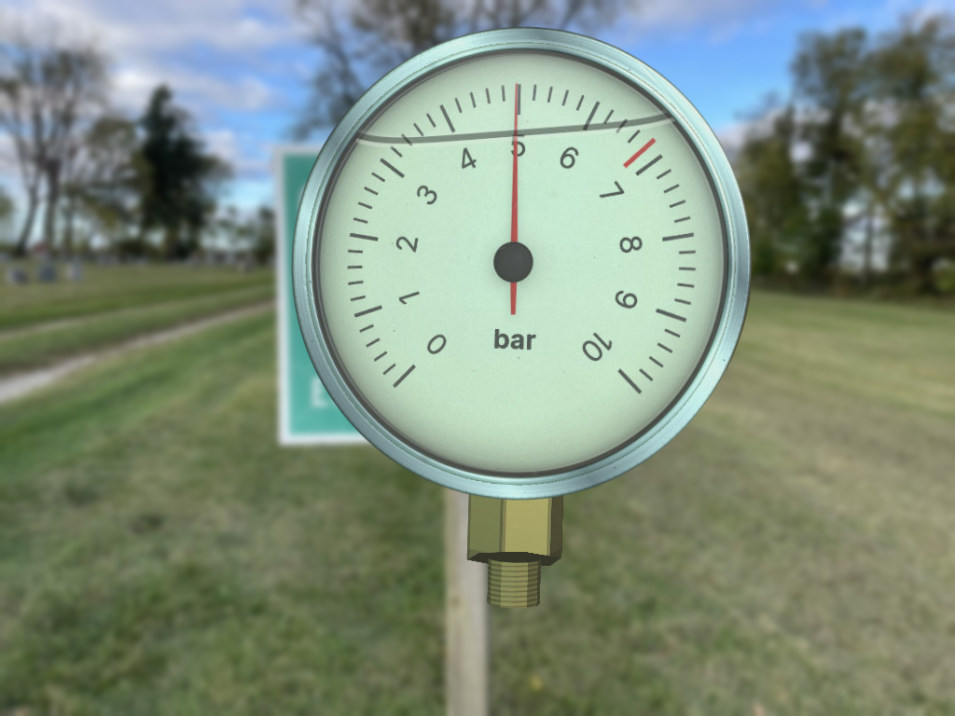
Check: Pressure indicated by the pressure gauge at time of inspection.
5 bar
